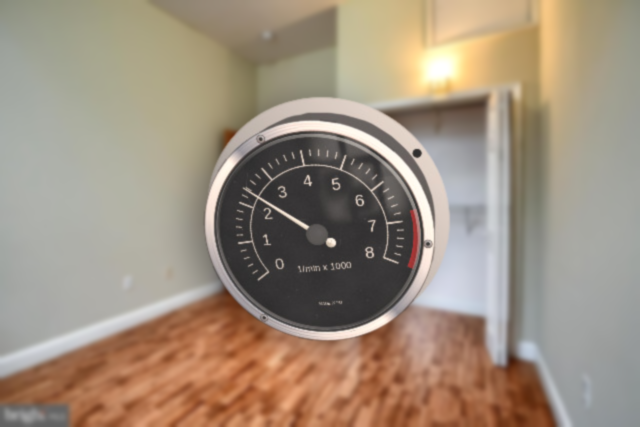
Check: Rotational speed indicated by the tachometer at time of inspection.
2400 rpm
